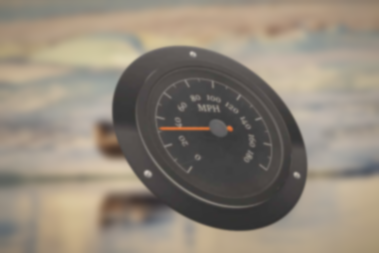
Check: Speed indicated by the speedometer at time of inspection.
30 mph
